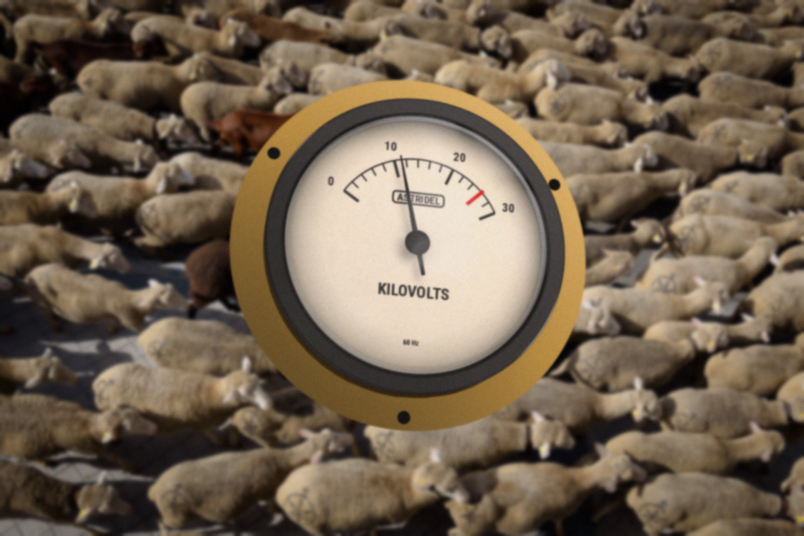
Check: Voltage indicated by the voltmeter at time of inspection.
11 kV
